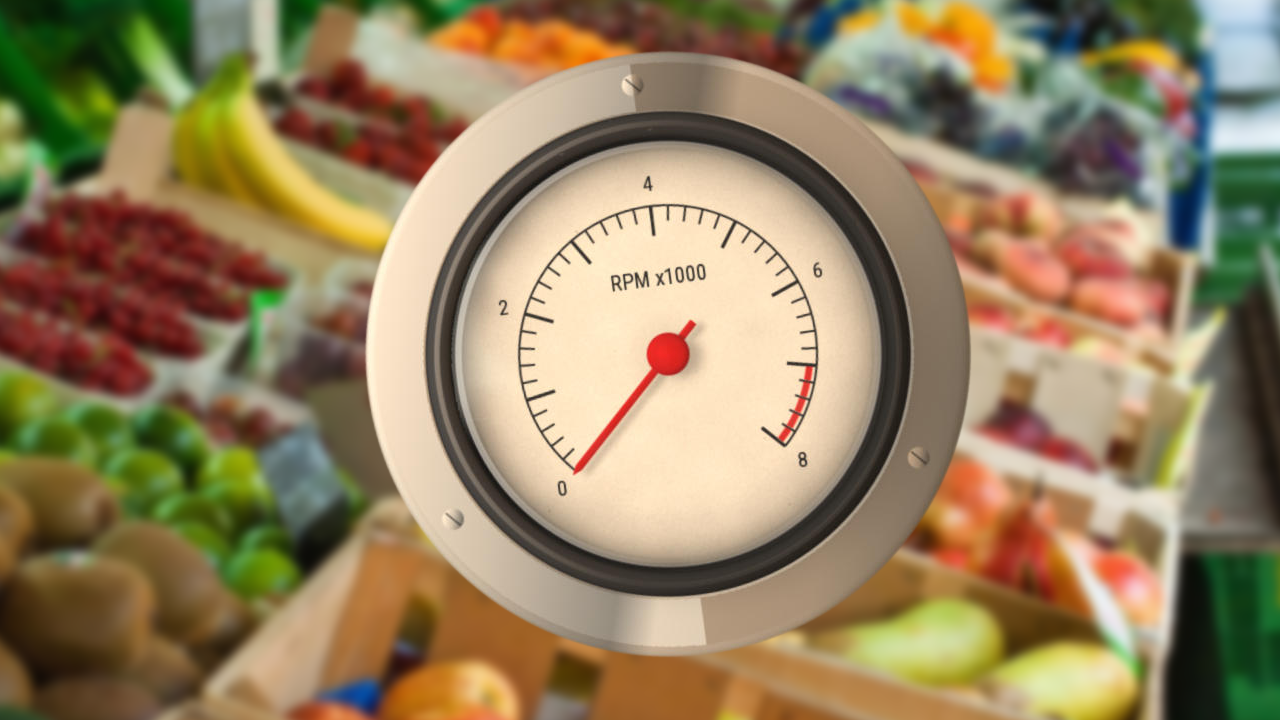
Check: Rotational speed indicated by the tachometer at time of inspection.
0 rpm
